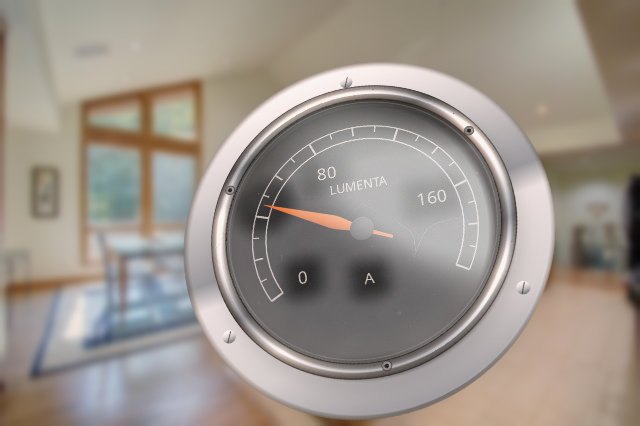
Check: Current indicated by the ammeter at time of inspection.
45 A
